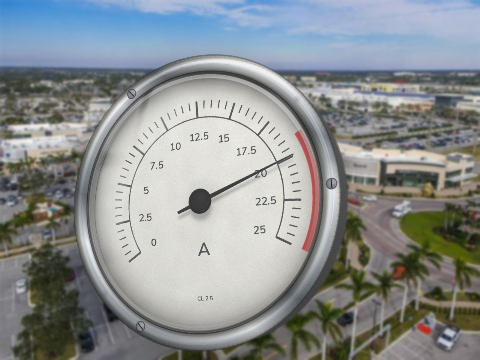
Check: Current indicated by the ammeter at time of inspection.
20 A
